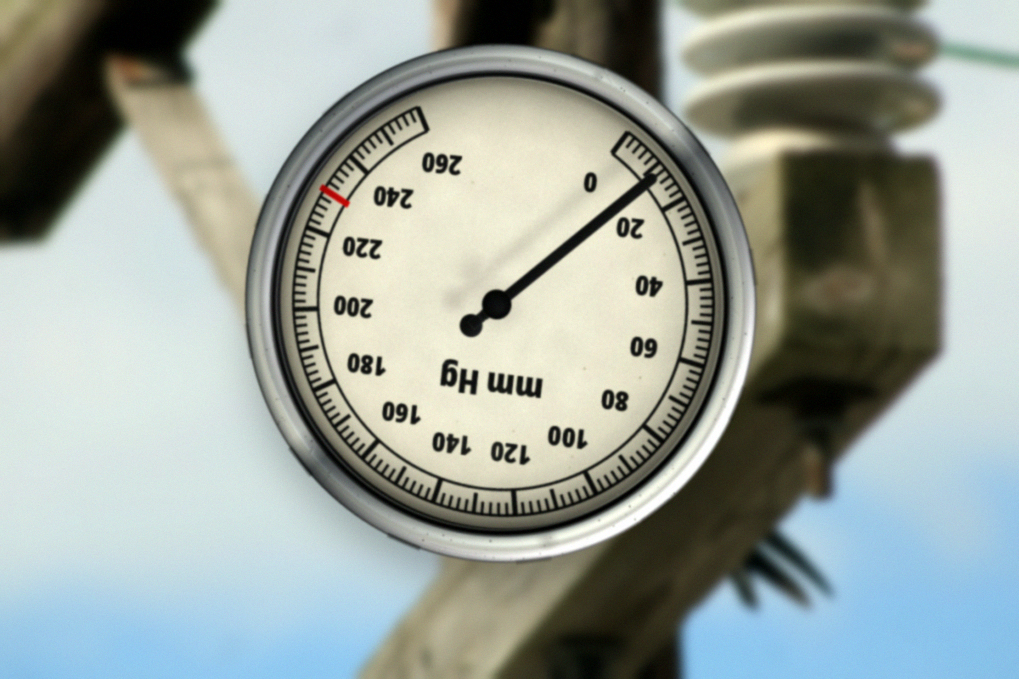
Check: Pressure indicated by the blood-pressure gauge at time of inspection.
12 mmHg
